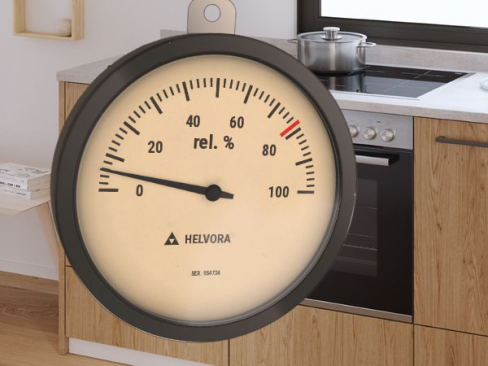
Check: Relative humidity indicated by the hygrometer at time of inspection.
6 %
